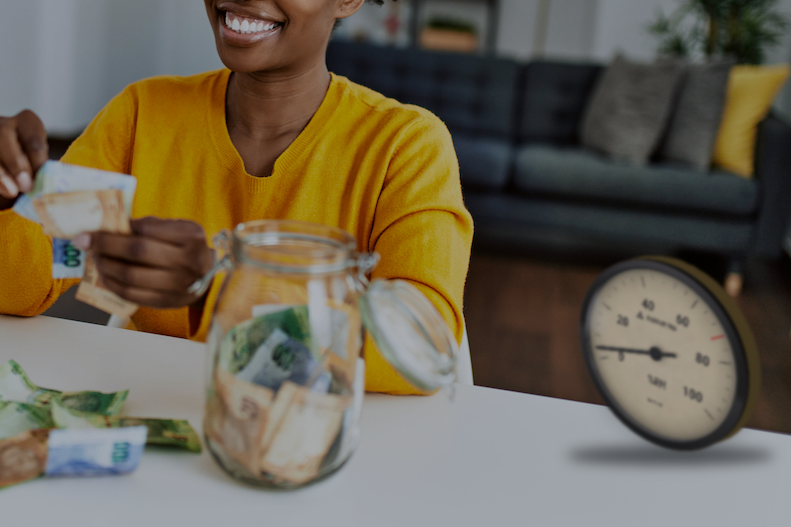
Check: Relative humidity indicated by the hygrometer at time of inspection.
4 %
